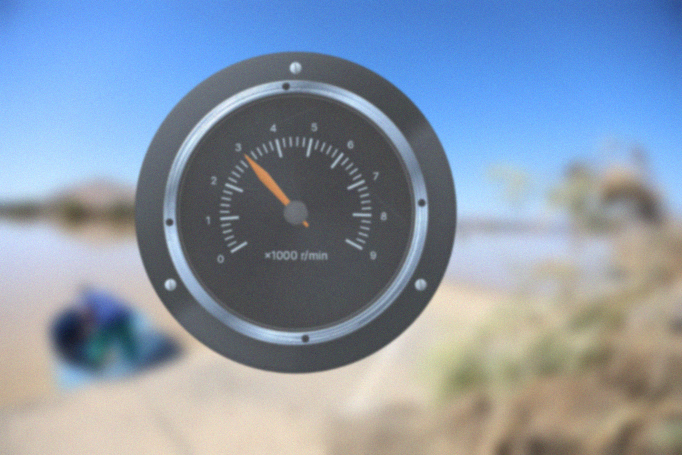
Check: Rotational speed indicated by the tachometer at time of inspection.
3000 rpm
